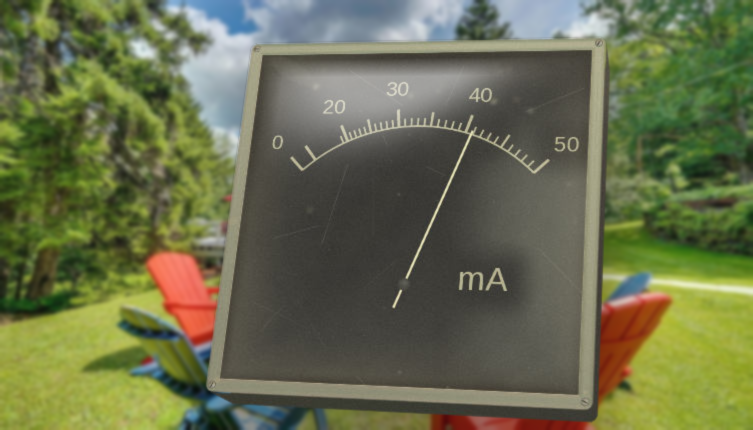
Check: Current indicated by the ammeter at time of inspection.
41 mA
